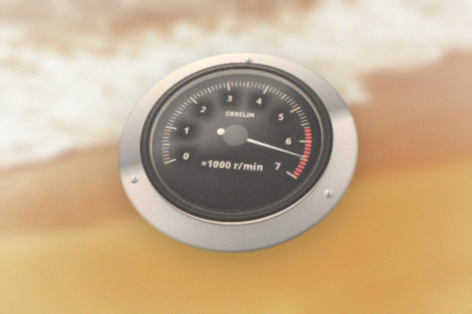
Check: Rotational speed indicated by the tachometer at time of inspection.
6500 rpm
